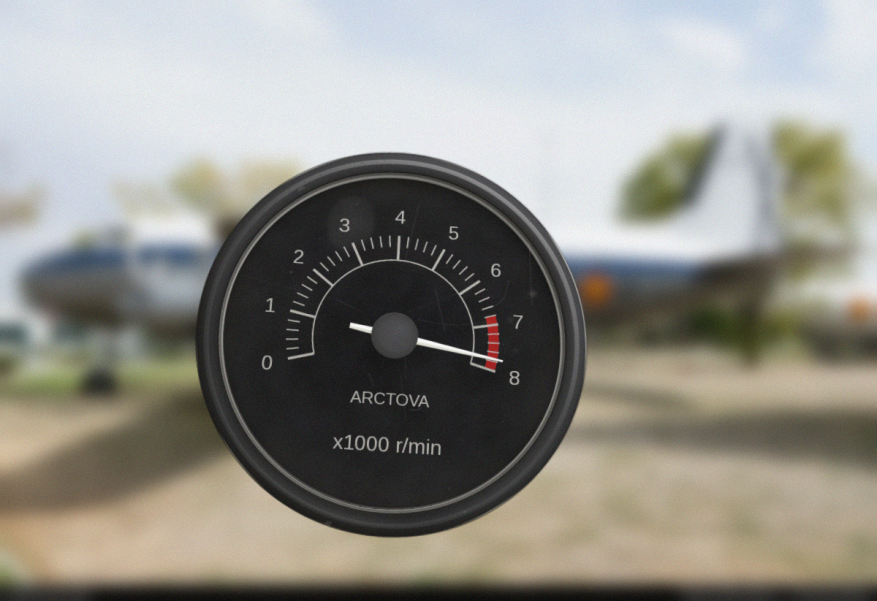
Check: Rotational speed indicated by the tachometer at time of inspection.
7800 rpm
